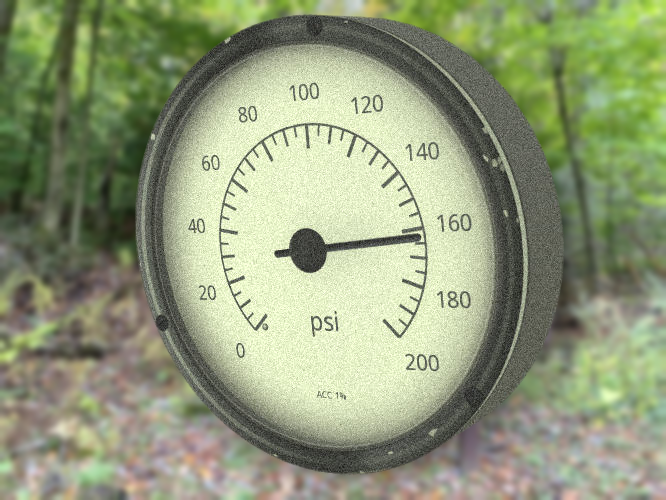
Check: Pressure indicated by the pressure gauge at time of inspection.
162.5 psi
